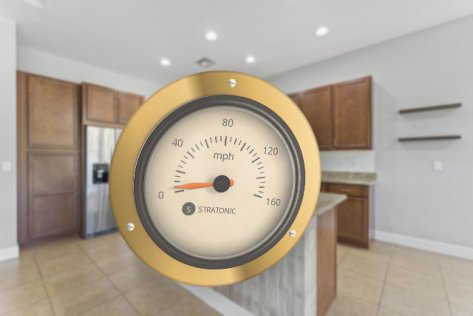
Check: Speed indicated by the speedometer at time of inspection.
5 mph
